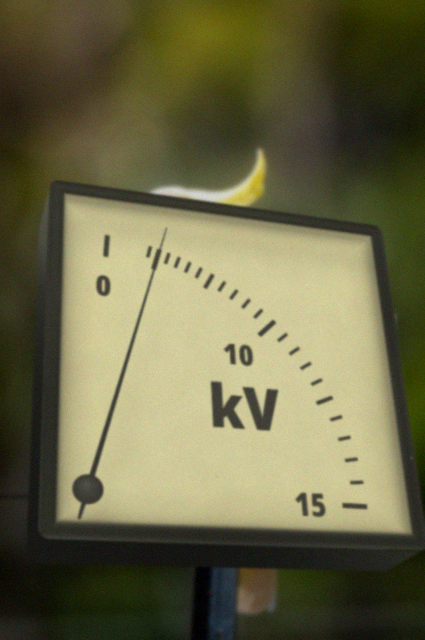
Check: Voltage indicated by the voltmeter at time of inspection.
5 kV
